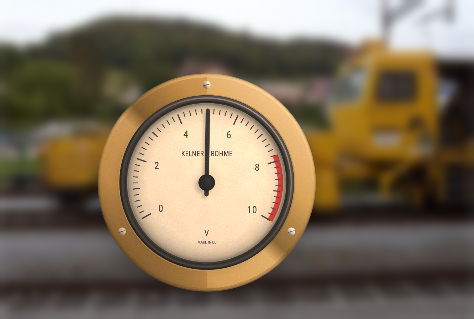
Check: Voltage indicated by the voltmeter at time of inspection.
5 V
